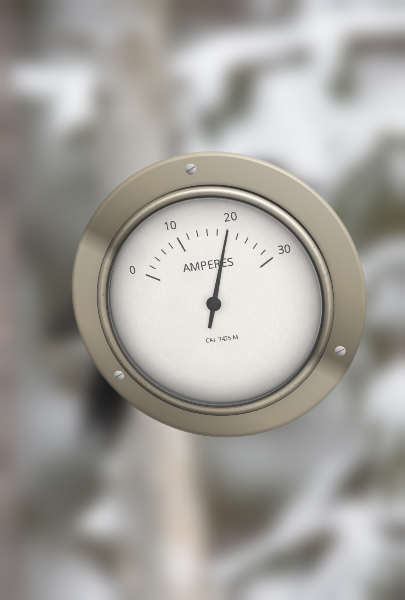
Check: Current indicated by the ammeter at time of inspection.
20 A
